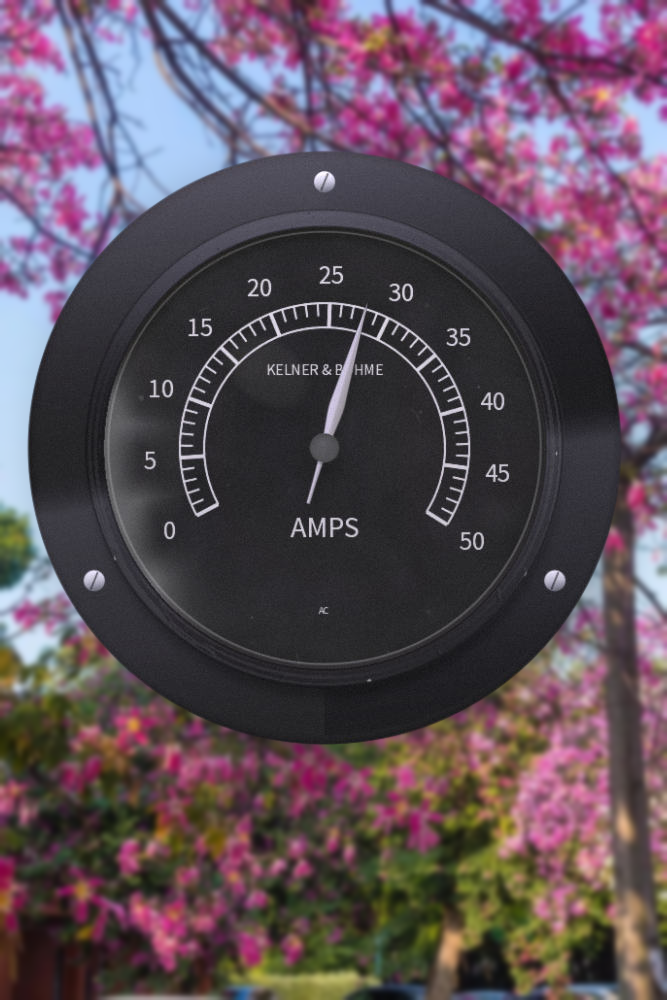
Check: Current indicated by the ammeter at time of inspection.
28 A
